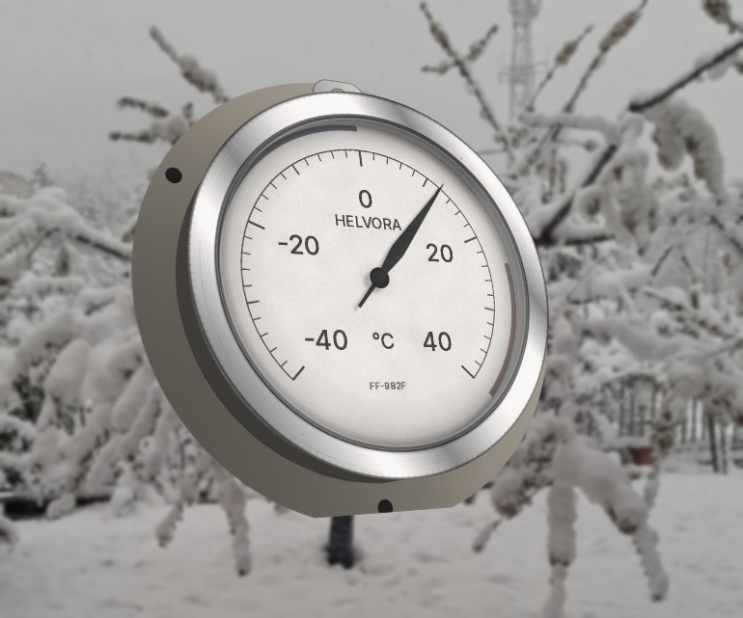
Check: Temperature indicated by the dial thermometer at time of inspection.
12 °C
